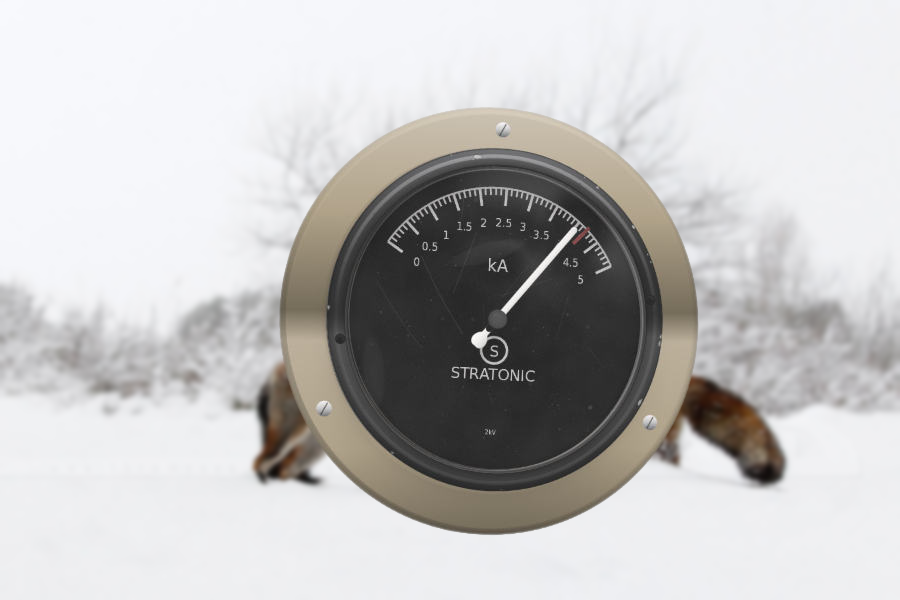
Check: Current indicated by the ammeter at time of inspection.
4 kA
